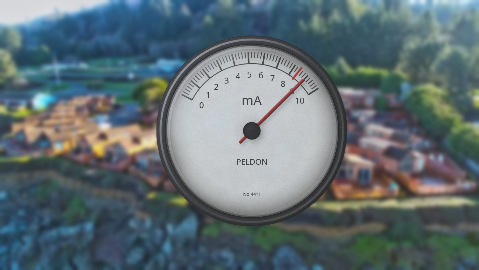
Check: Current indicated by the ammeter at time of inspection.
9 mA
